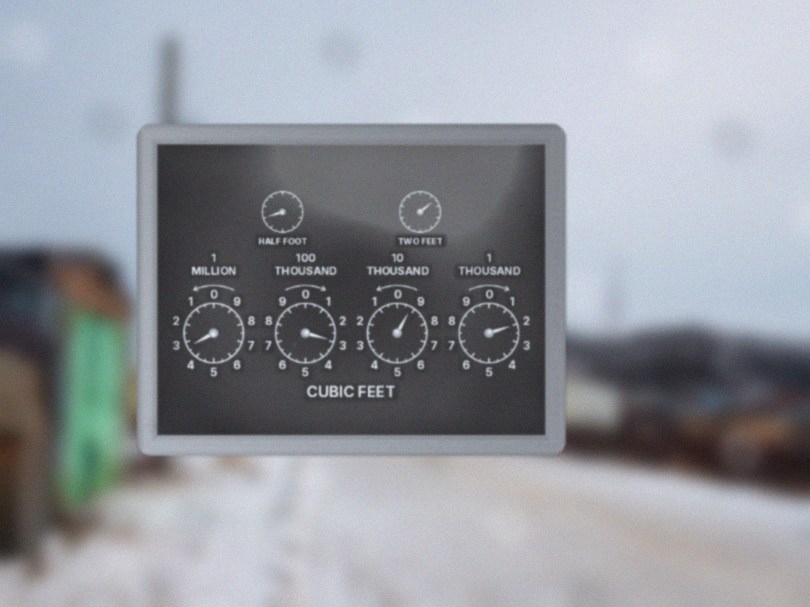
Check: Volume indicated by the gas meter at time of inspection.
329200 ft³
